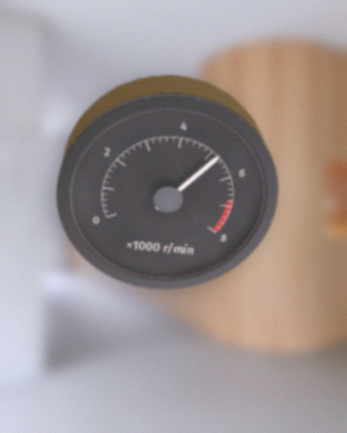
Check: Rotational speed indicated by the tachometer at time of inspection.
5200 rpm
